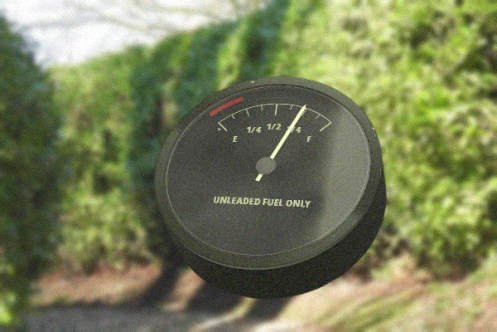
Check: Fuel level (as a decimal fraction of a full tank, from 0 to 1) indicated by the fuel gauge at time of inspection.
0.75
